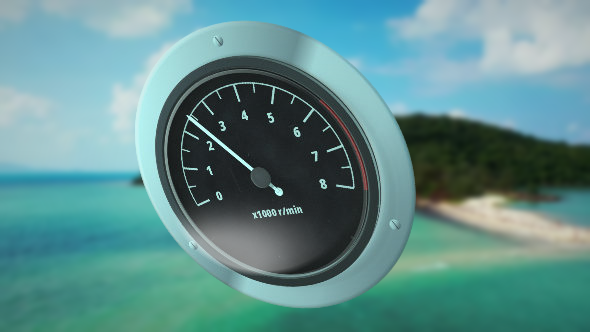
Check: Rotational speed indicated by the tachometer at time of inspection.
2500 rpm
